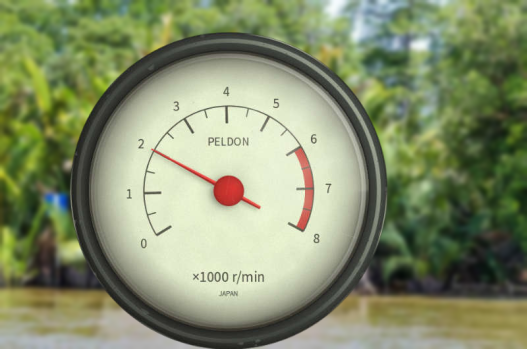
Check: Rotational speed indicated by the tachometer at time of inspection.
2000 rpm
